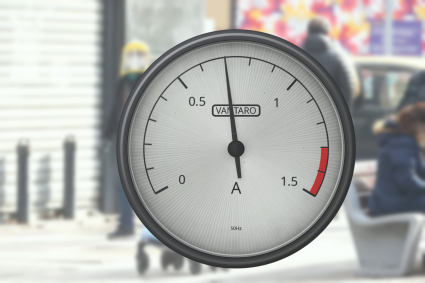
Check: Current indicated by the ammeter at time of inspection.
0.7 A
